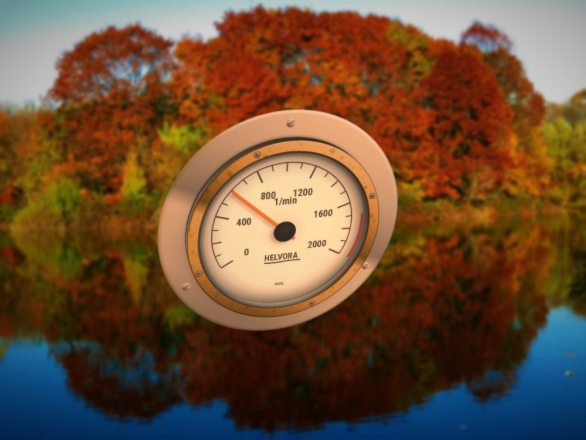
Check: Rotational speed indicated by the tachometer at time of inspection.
600 rpm
